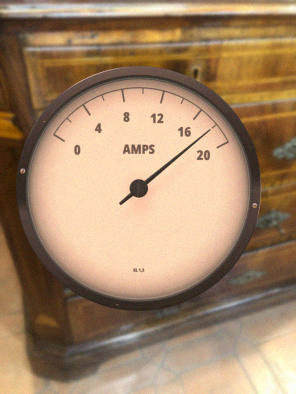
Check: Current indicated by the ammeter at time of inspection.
18 A
